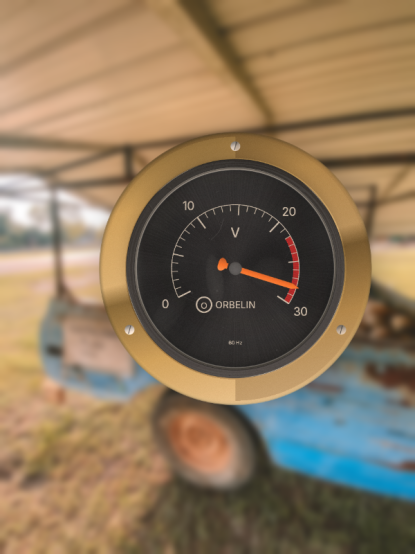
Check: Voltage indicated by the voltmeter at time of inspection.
28 V
